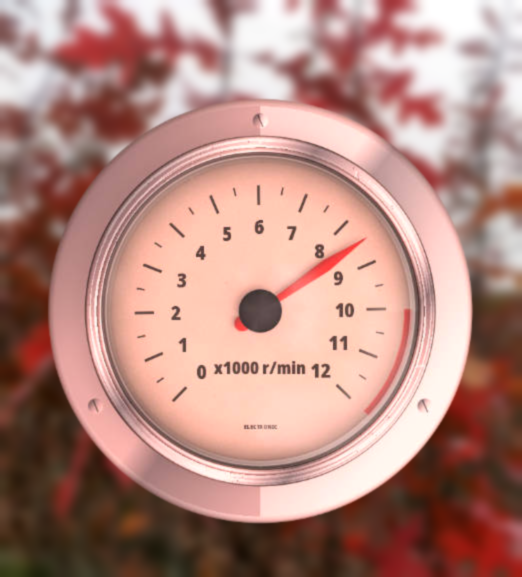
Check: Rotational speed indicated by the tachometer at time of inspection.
8500 rpm
